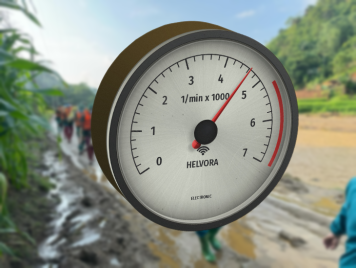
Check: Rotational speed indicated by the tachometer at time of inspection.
4600 rpm
